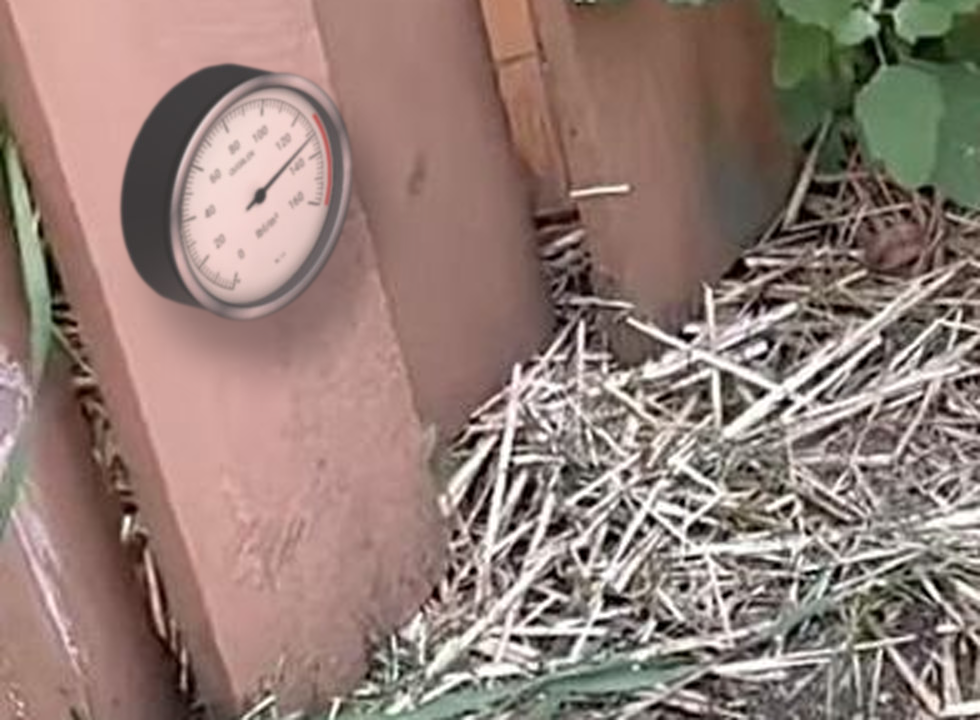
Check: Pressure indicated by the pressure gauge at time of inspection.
130 psi
